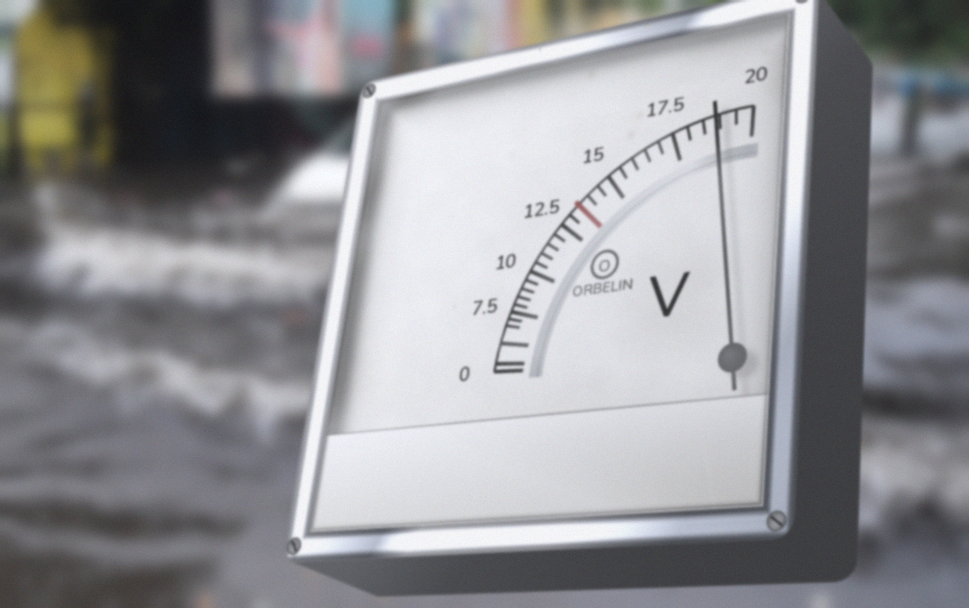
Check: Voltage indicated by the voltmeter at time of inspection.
19 V
